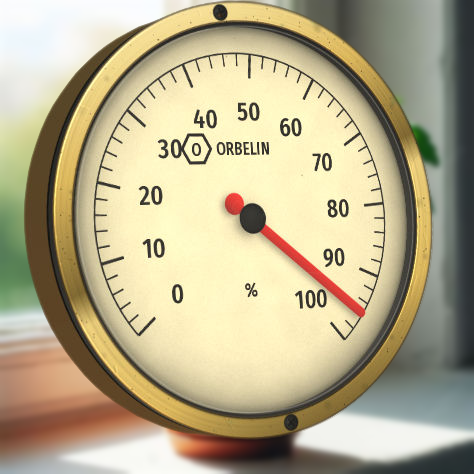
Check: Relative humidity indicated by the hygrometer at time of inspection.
96 %
